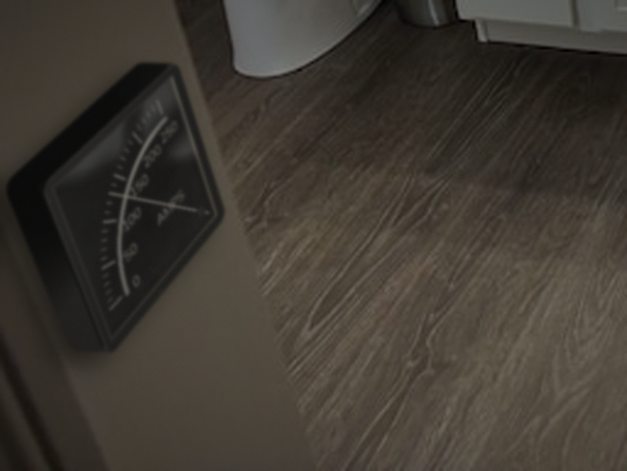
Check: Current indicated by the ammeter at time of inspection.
130 A
